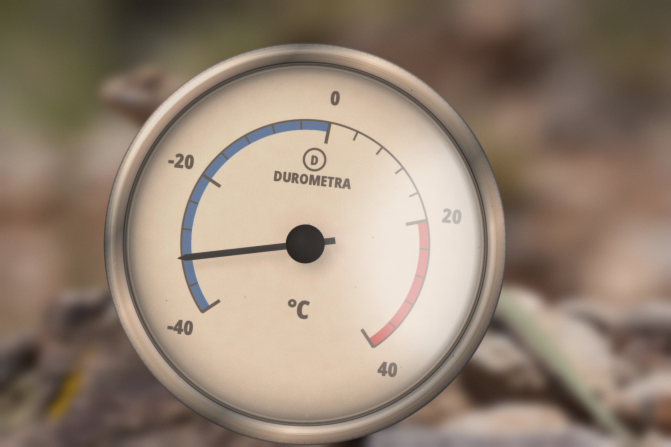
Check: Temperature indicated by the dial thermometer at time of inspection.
-32 °C
